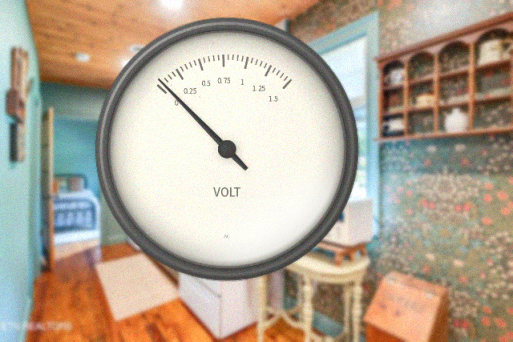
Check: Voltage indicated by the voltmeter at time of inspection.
0.05 V
